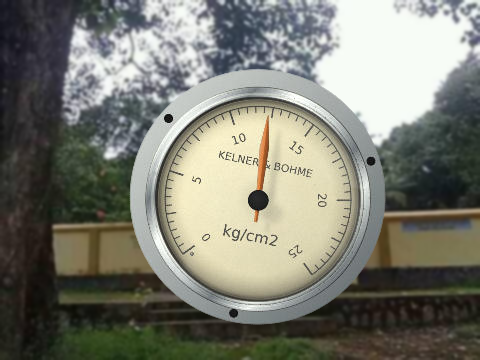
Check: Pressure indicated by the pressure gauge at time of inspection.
12.25 kg/cm²
